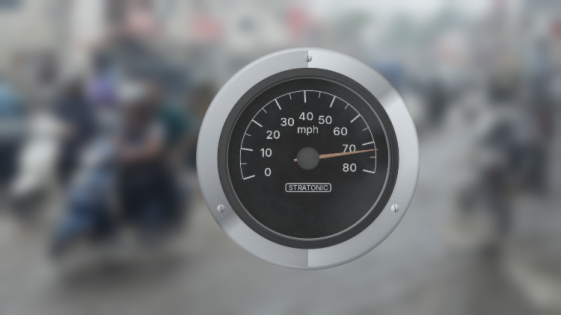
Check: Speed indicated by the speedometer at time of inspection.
72.5 mph
